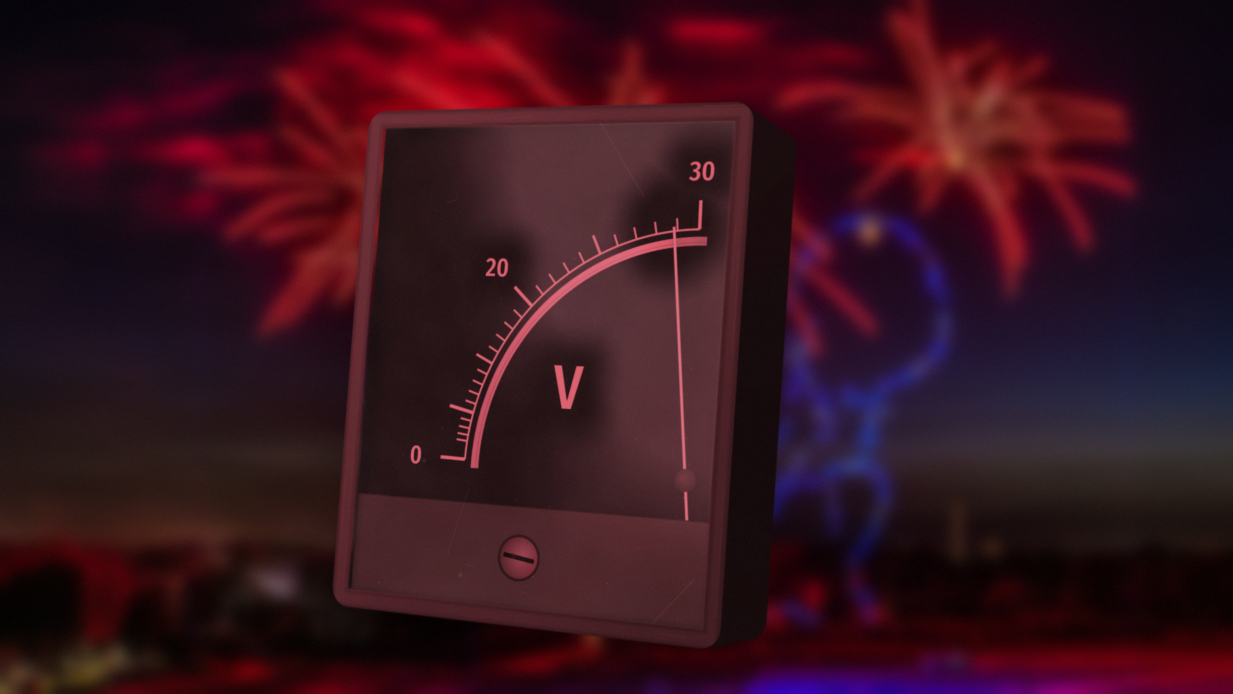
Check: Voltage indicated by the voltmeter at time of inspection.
29 V
